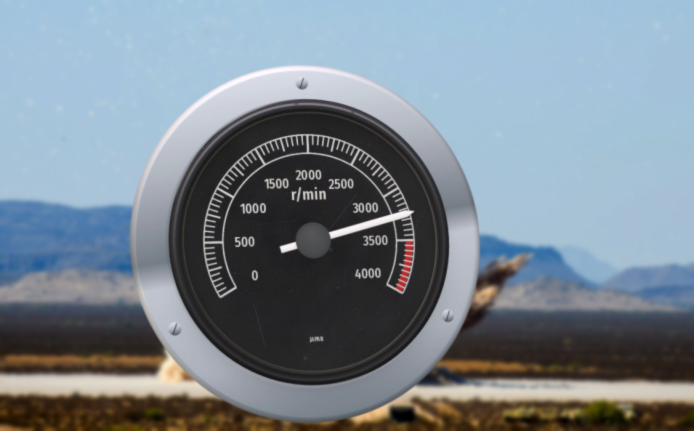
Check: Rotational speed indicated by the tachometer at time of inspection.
3250 rpm
